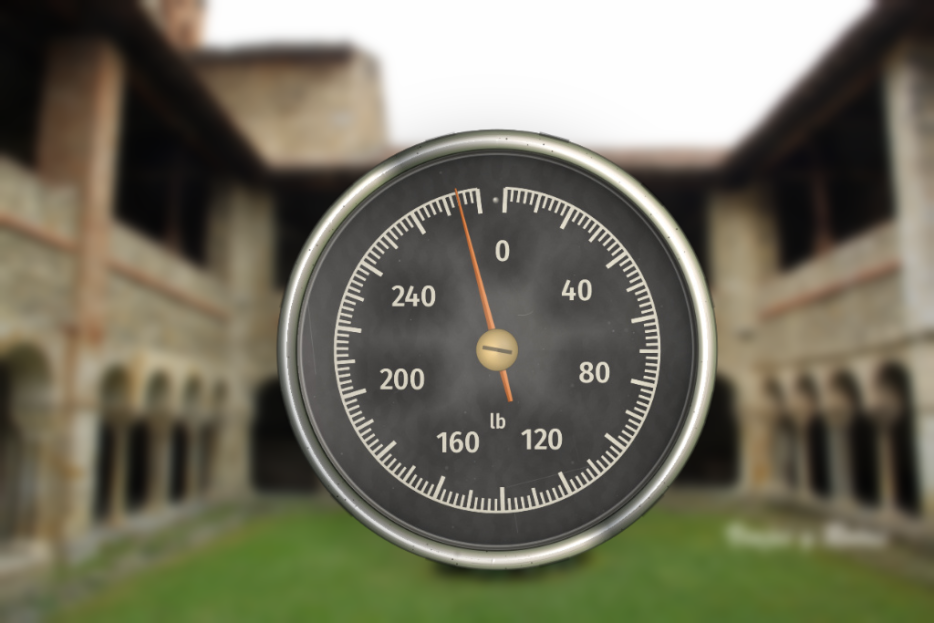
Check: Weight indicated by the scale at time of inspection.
274 lb
